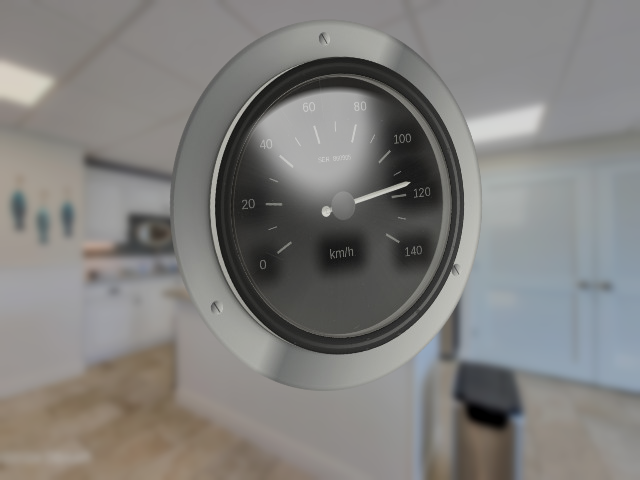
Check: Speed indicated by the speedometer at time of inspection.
115 km/h
